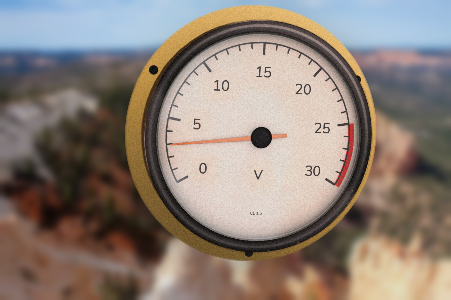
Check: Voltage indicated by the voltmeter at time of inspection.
3 V
